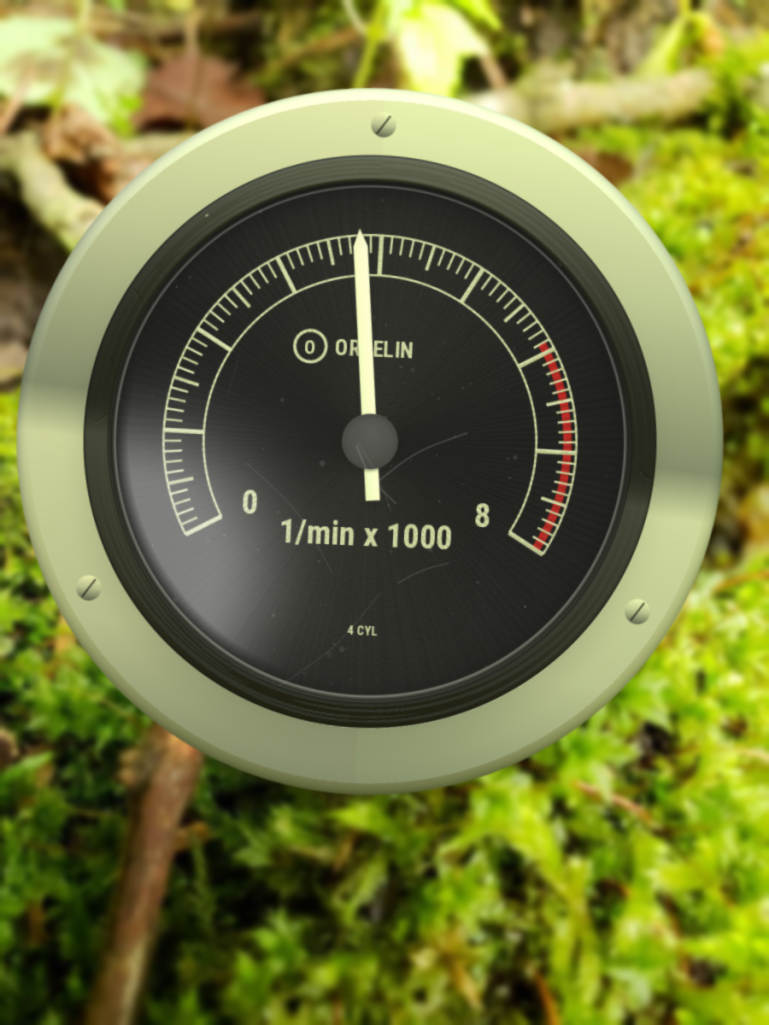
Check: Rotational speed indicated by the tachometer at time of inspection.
3800 rpm
